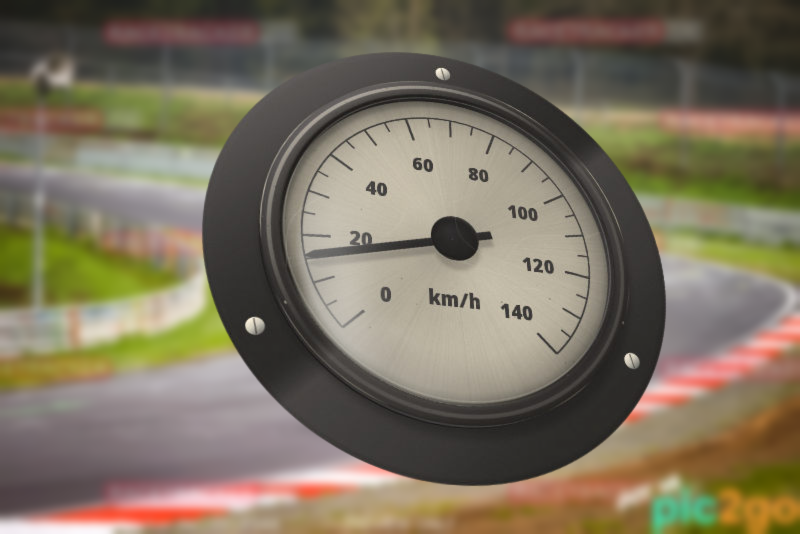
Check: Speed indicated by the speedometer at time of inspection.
15 km/h
